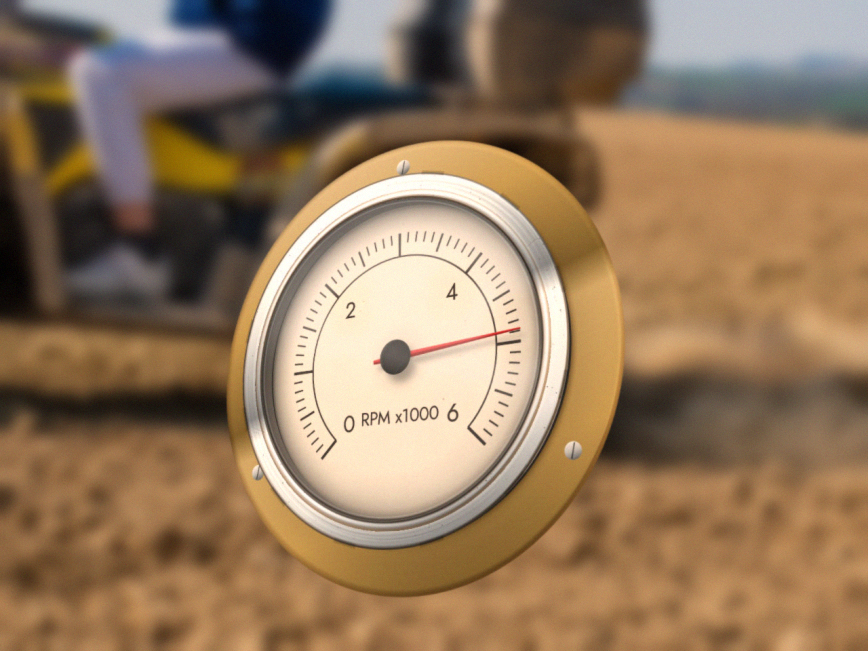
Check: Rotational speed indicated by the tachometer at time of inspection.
4900 rpm
